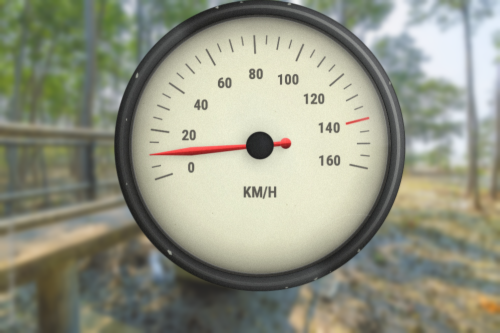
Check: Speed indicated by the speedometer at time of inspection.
10 km/h
